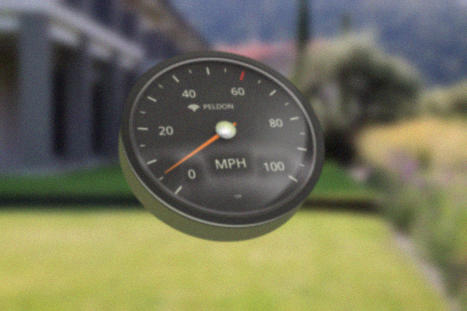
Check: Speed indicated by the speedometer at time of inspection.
5 mph
